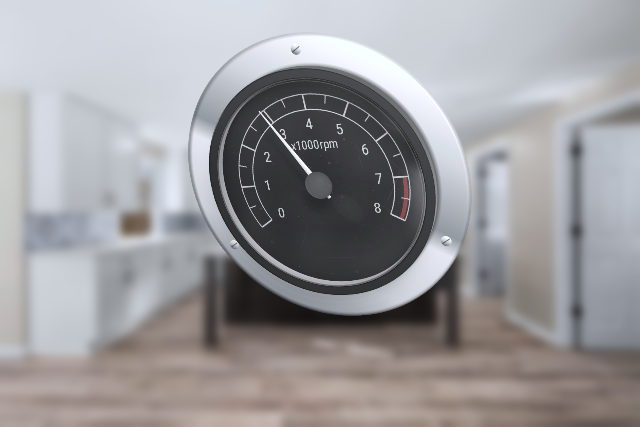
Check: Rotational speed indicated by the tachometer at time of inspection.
3000 rpm
